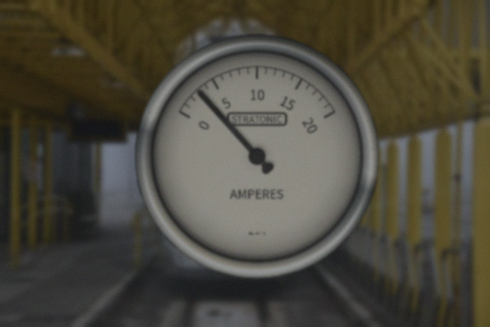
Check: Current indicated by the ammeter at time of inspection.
3 A
